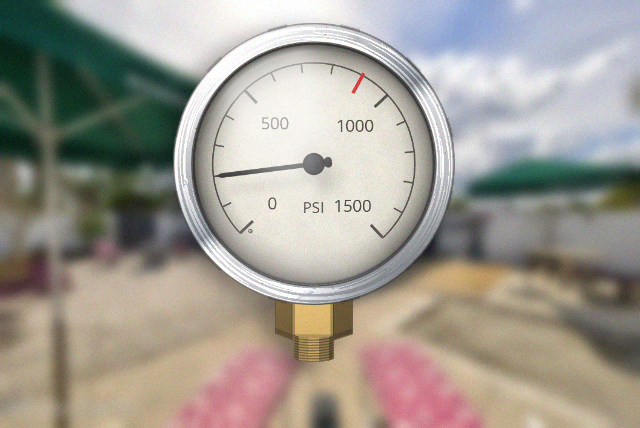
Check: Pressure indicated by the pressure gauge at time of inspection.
200 psi
